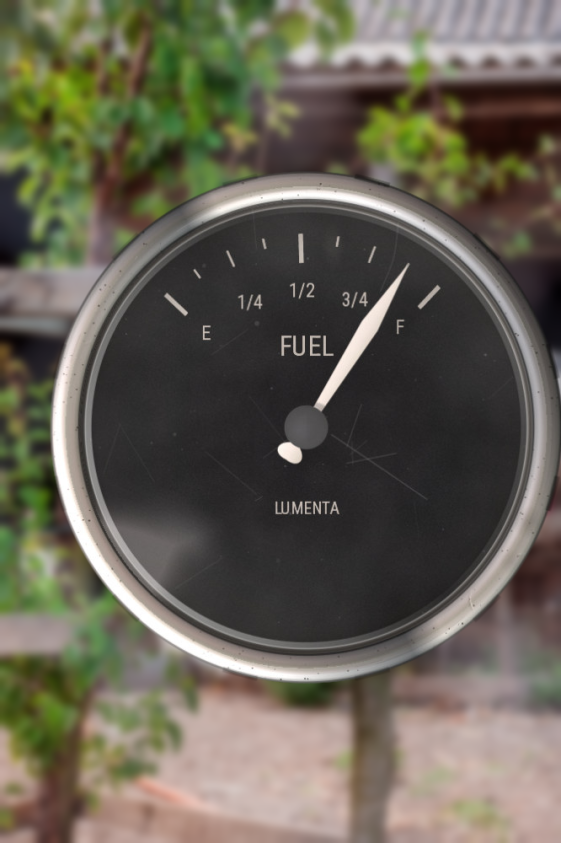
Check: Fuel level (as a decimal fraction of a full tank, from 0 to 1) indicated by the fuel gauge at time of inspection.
0.875
